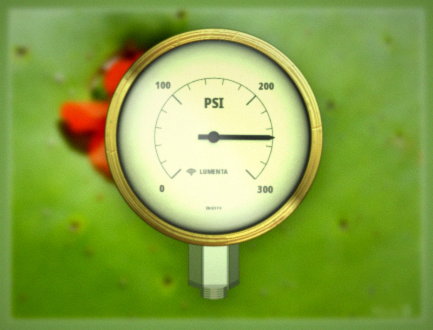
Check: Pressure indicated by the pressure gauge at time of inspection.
250 psi
